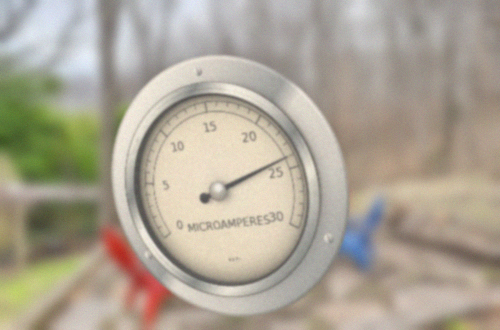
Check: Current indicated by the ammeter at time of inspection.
24 µA
